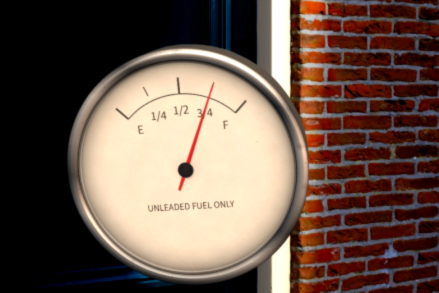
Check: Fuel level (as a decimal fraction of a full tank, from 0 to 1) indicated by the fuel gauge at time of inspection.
0.75
